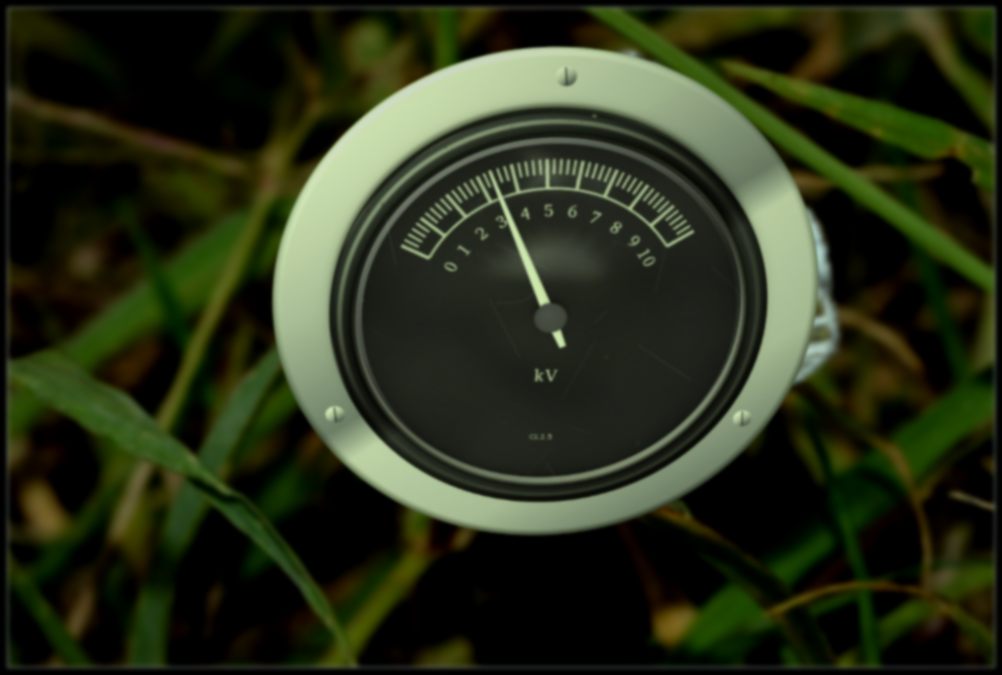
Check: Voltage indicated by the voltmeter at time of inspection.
3.4 kV
